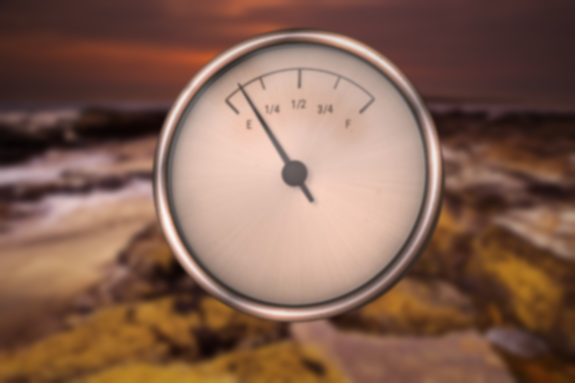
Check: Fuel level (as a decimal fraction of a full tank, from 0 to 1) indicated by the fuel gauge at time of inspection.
0.125
